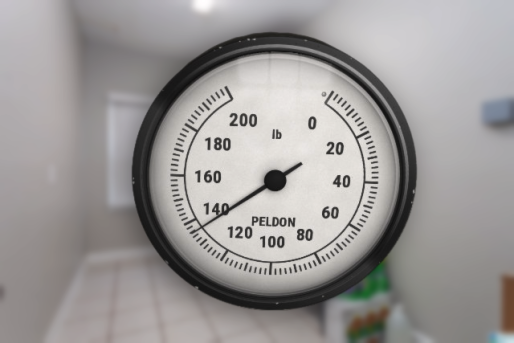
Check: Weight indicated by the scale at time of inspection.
136 lb
